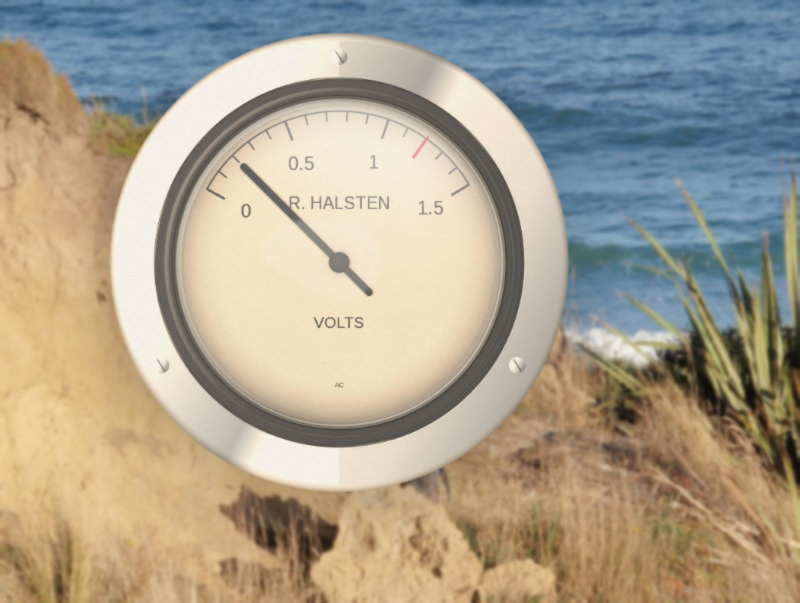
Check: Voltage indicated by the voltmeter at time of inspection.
0.2 V
